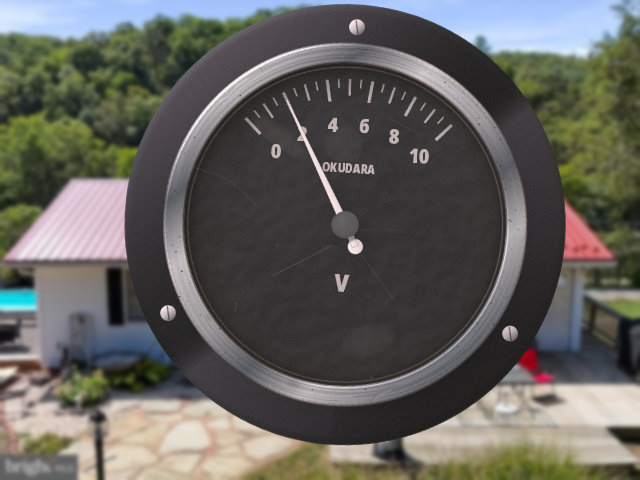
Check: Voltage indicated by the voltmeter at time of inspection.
2 V
